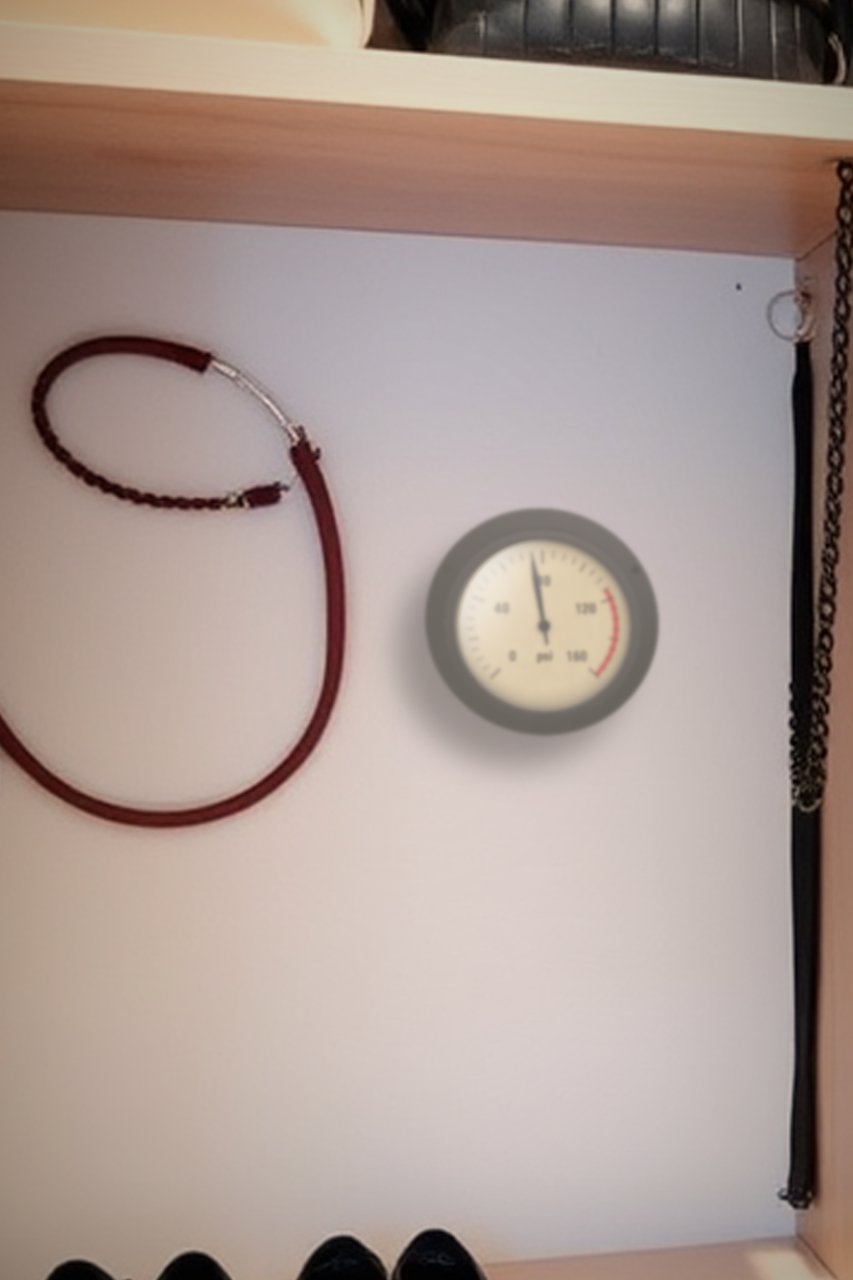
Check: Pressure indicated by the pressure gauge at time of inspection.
75 psi
